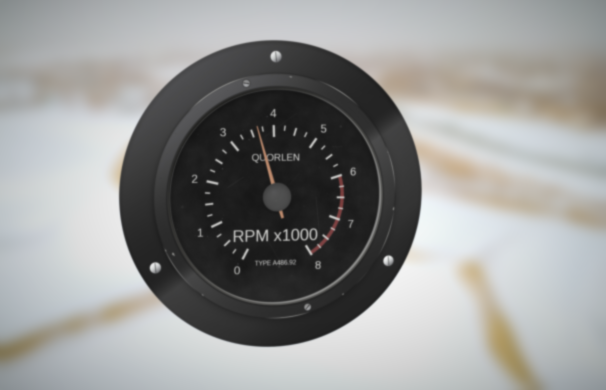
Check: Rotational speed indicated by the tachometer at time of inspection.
3625 rpm
